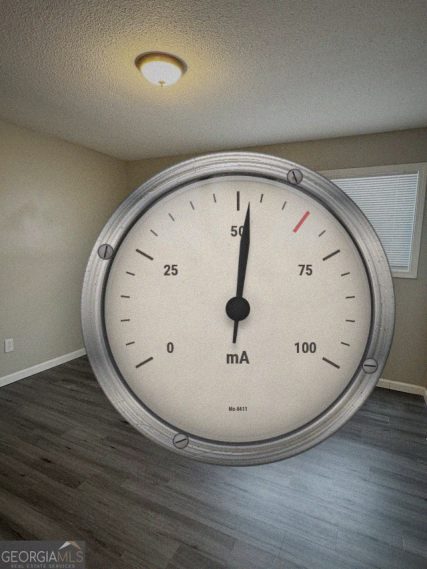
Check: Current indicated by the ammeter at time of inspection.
52.5 mA
